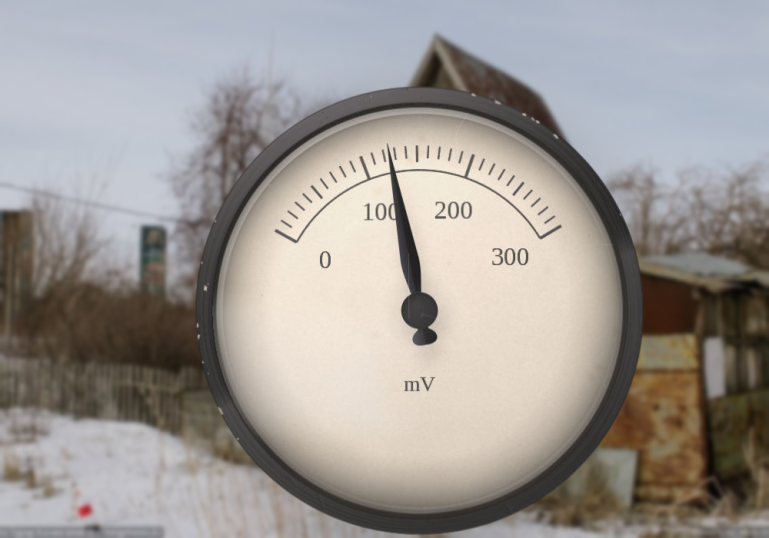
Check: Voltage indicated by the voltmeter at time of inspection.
125 mV
